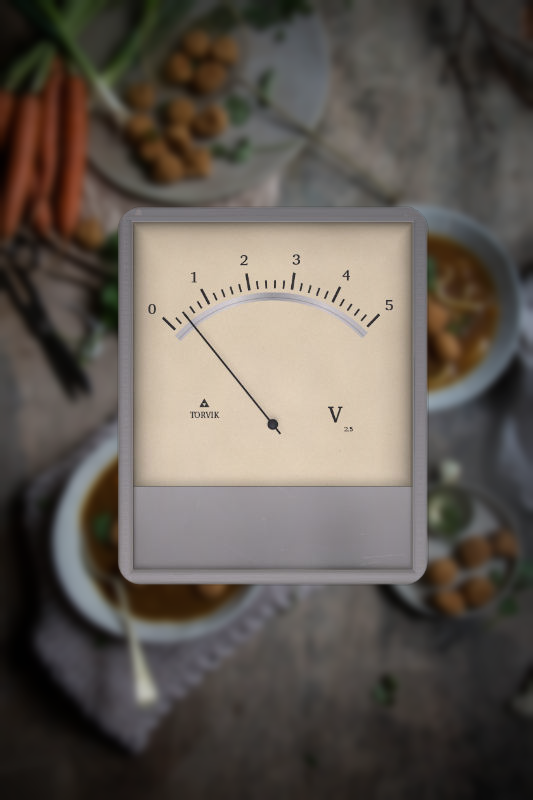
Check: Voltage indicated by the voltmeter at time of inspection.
0.4 V
